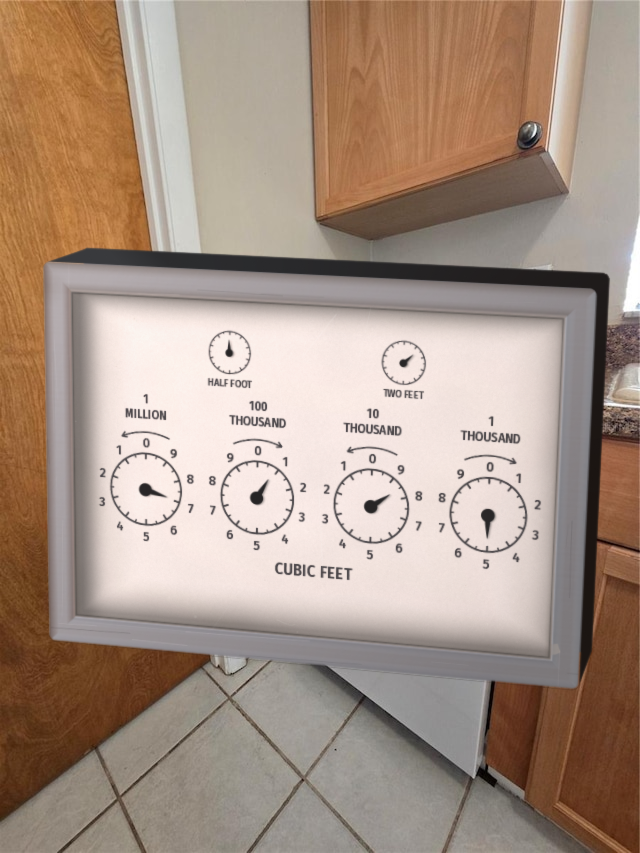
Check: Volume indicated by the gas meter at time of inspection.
708500 ft³
